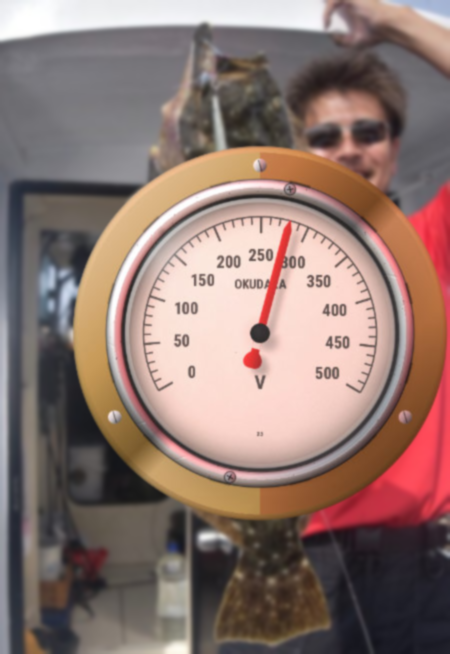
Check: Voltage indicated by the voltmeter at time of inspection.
280 V
